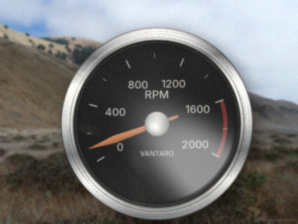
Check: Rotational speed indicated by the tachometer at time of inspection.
100 rpm
